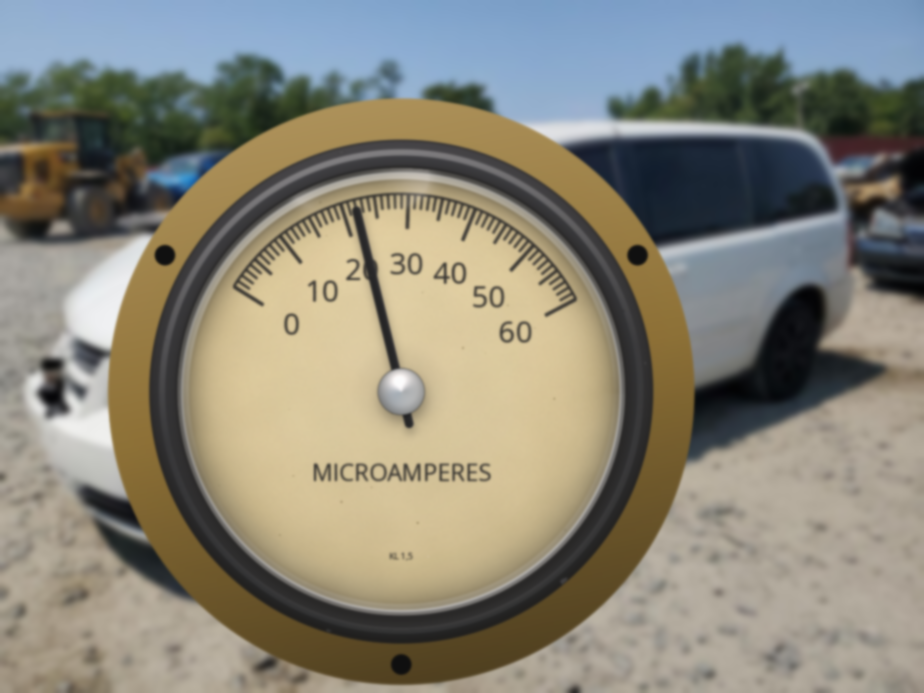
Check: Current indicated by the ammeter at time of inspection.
22 µA
